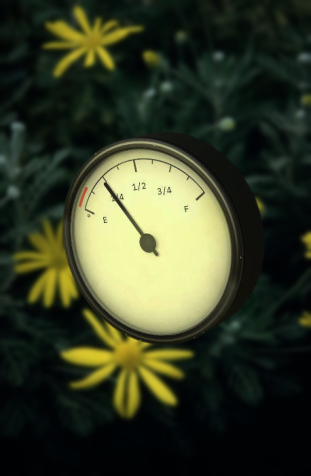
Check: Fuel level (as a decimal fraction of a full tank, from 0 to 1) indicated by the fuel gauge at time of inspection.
0.25
